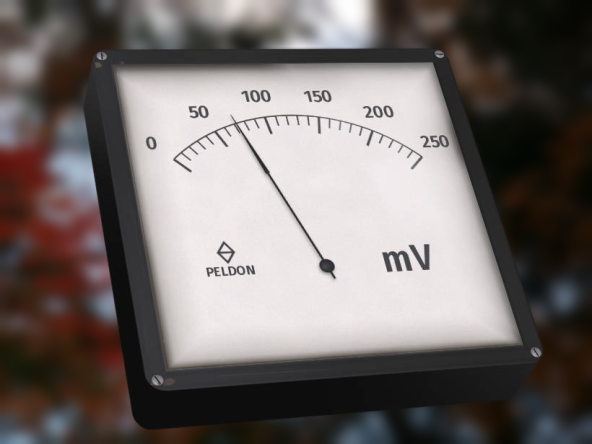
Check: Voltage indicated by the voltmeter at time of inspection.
70 mV
